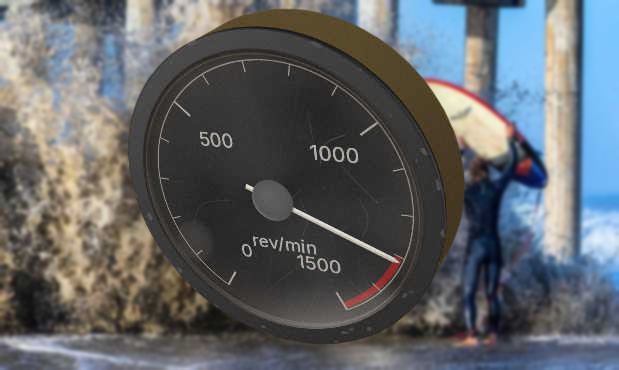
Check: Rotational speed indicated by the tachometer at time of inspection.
1300 rpm
